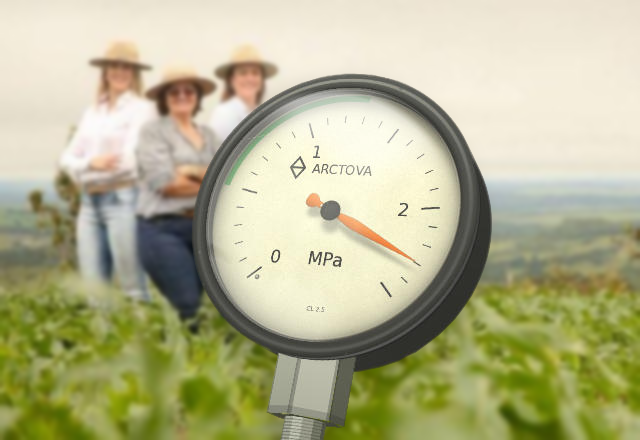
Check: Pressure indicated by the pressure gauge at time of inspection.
2.3 MPa
